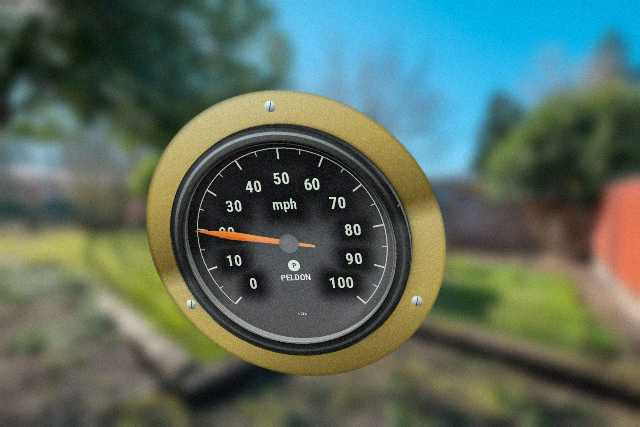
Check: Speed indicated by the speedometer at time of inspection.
20 mph
